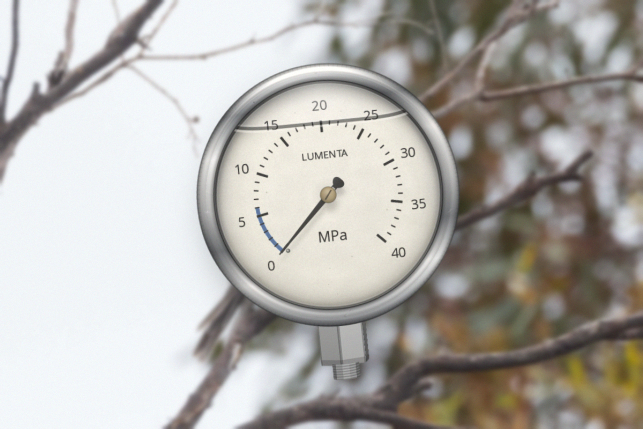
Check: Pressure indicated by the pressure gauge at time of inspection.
0 MPa
